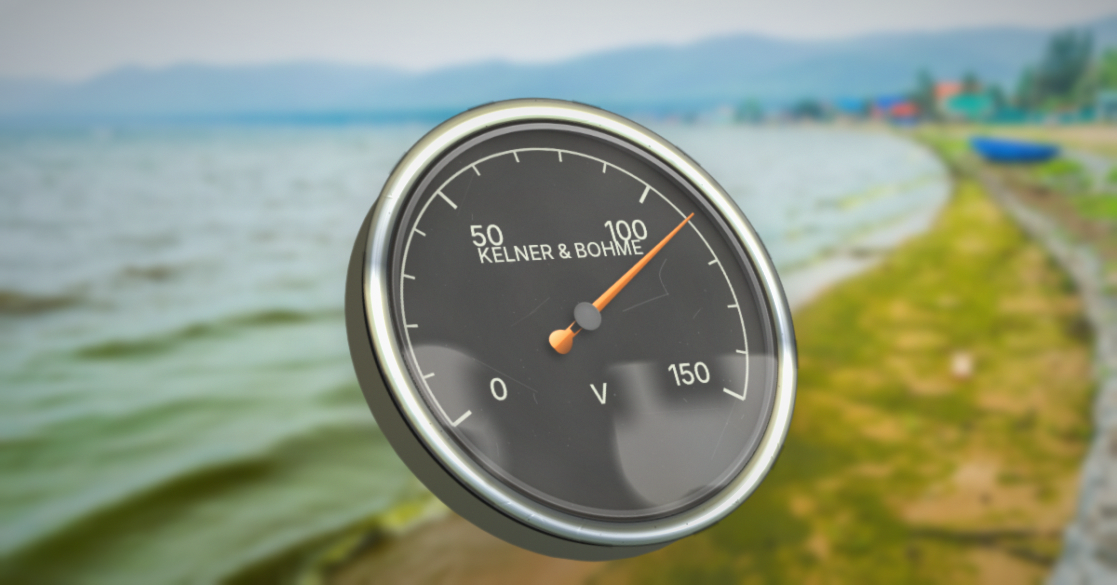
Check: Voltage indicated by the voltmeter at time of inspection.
110 V
